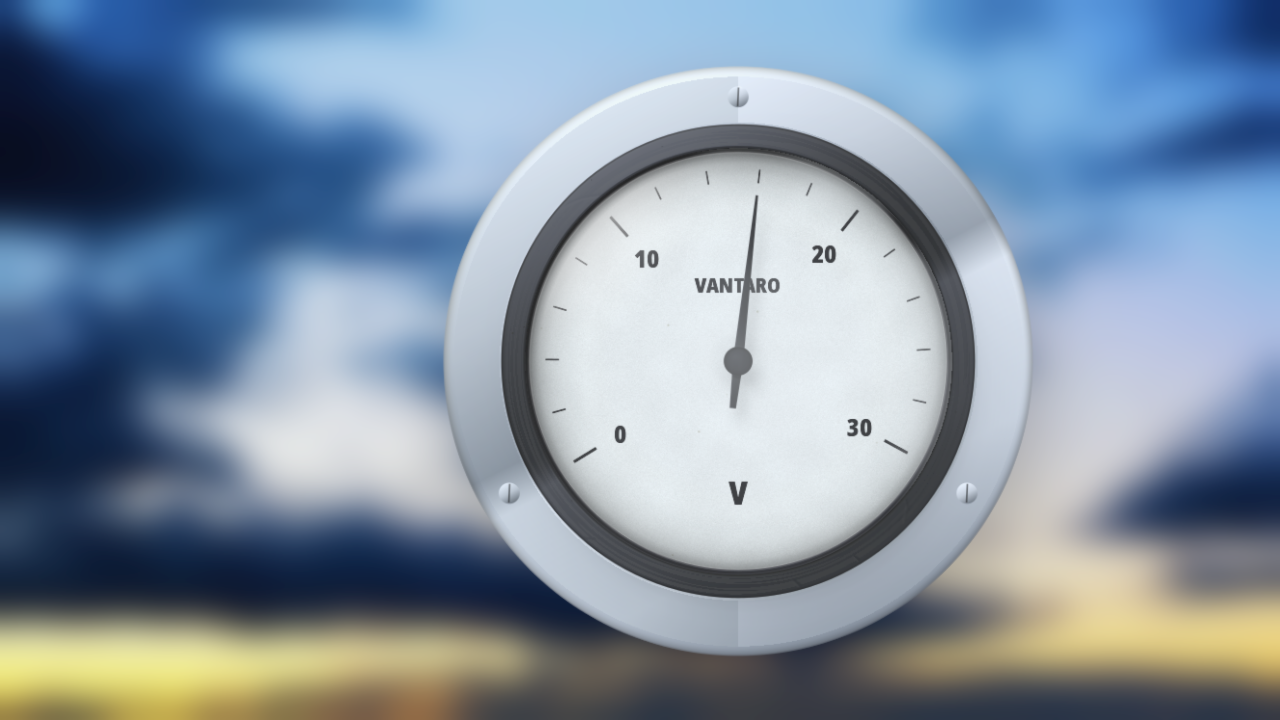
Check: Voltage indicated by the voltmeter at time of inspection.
16 V
